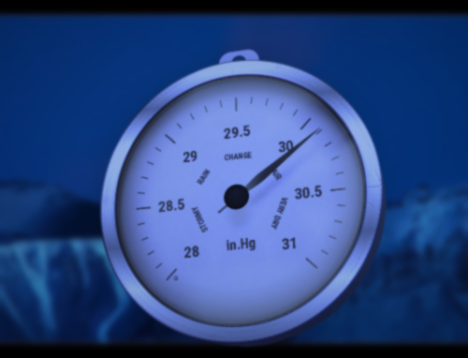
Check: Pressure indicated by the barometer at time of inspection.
30.1 inHg
